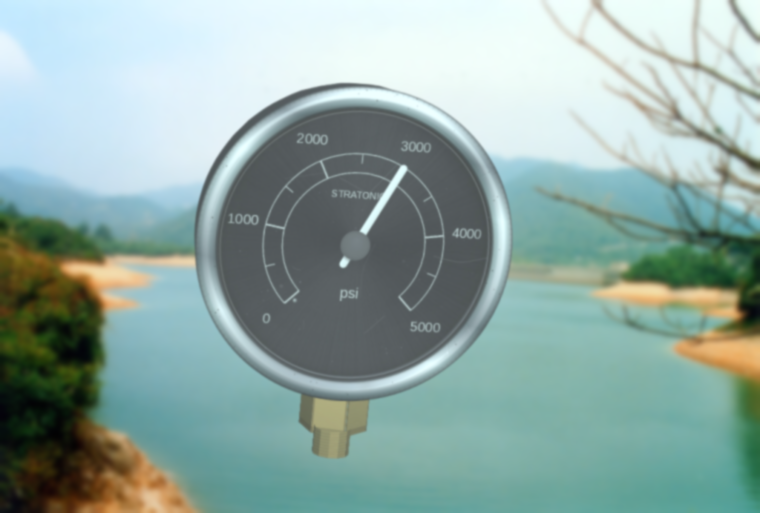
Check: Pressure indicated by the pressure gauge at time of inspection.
3000 psi
